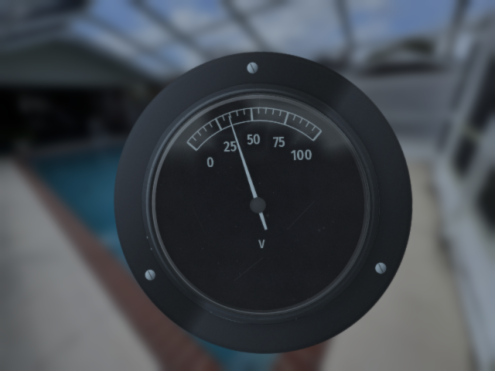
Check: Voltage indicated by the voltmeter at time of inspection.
35 V
